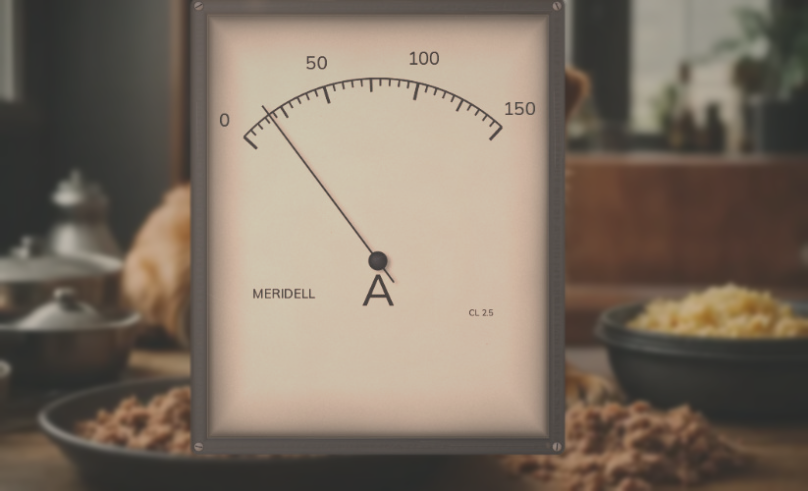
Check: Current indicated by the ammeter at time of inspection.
17.5 A
